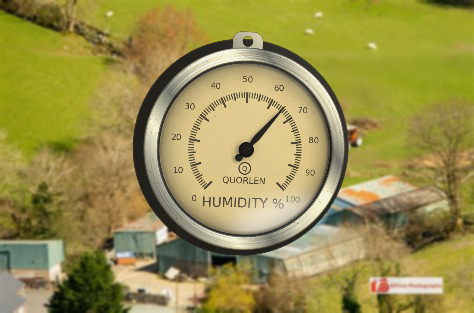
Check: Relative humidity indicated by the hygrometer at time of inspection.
65 %
